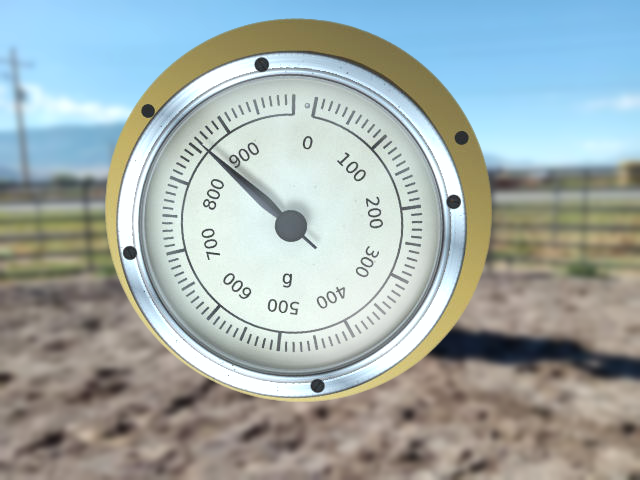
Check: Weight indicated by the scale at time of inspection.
860 g
